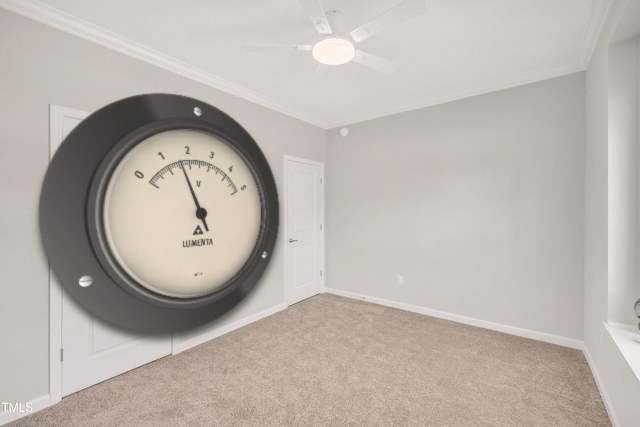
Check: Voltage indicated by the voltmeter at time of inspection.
1.5 V
